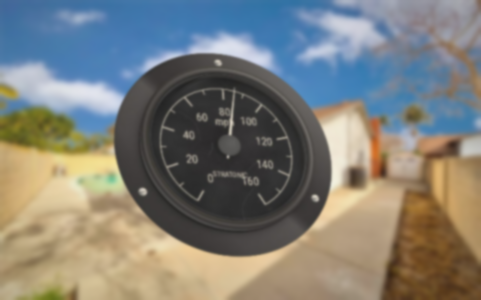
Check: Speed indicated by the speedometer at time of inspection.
85 mph
